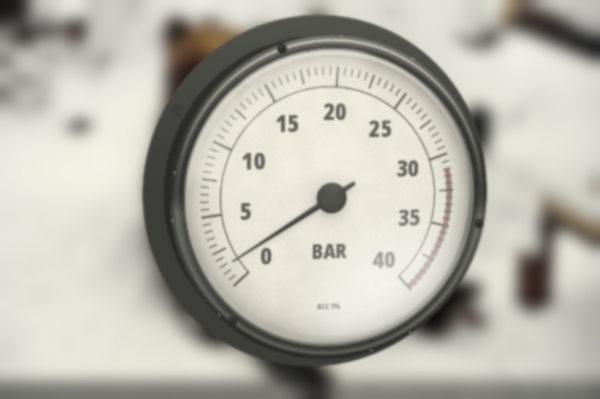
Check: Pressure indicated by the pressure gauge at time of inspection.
1.5 bar
